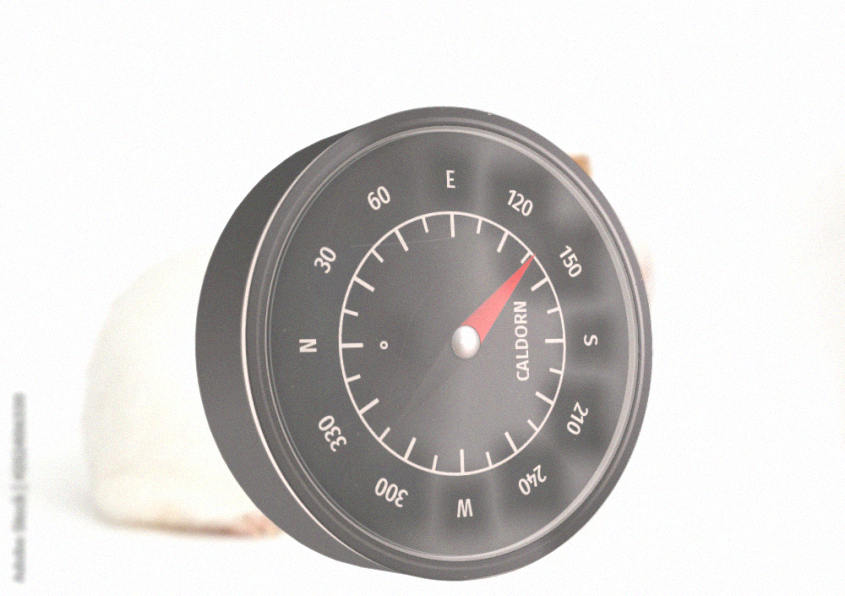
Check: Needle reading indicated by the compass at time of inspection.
135 °
